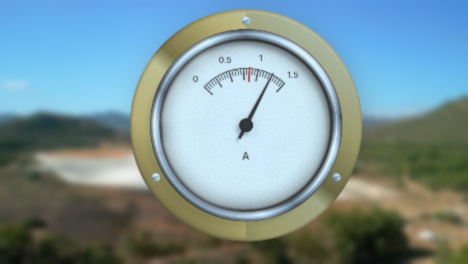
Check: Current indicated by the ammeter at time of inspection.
1.25 A
